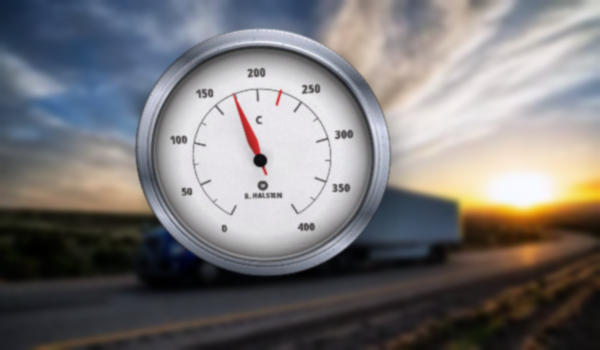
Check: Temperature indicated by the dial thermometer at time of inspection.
175 °C
